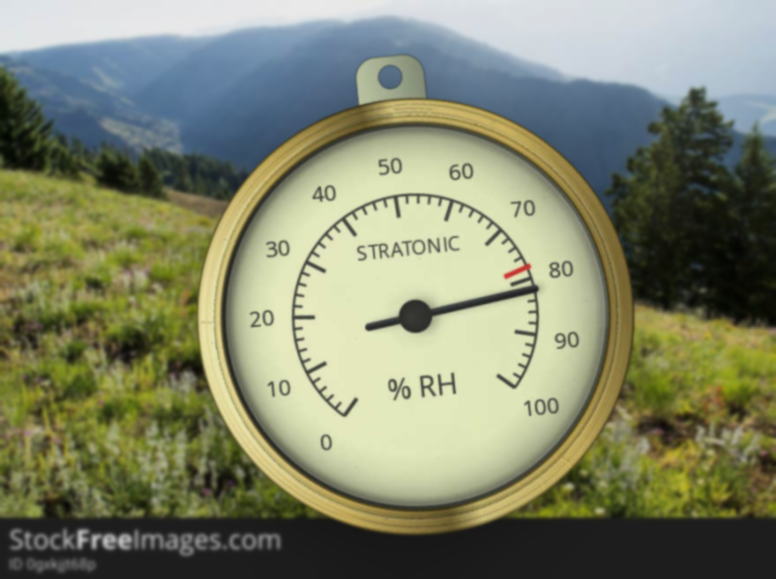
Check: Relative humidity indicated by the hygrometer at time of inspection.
82 %
